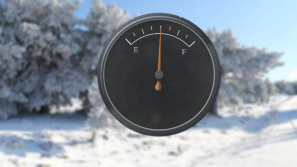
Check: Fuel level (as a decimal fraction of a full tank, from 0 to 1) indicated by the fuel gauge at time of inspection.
0.5
